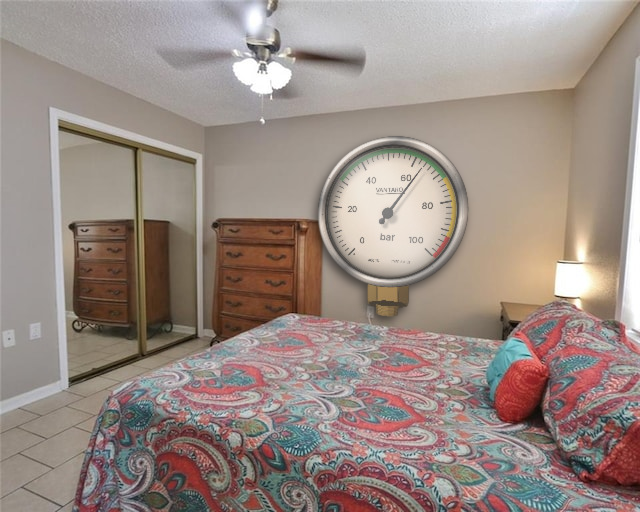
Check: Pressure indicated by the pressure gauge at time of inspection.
64 bar
